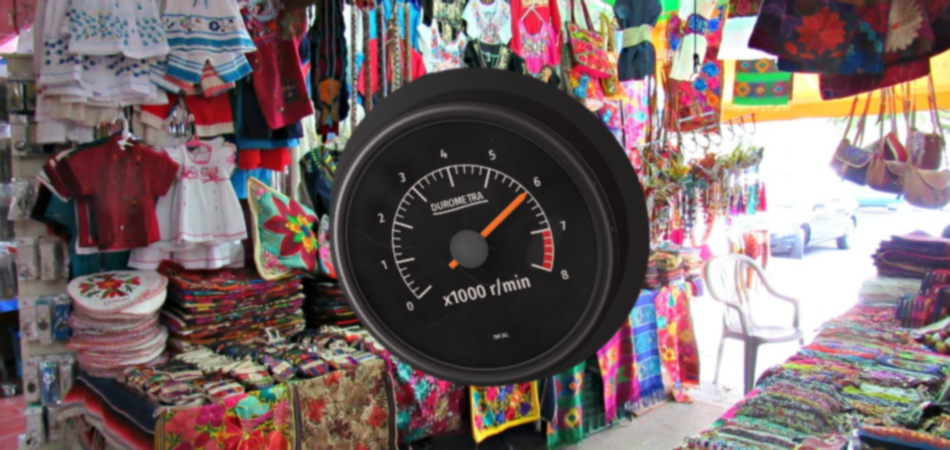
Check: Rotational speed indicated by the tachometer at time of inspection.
6000 rpm
